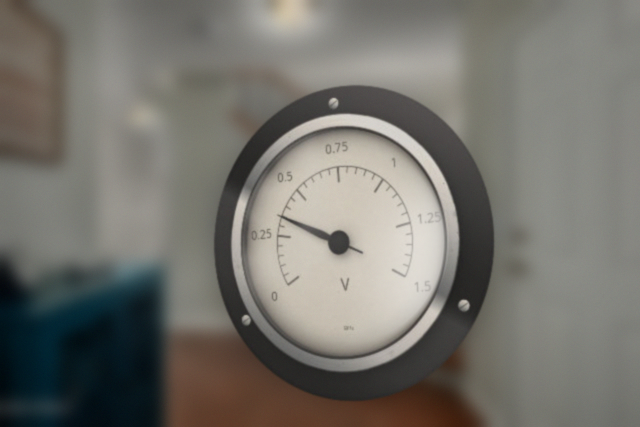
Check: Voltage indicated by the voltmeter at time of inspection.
0.35 V
